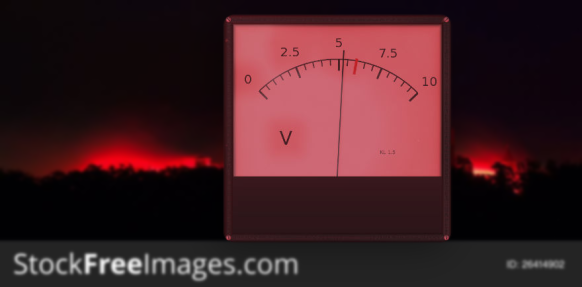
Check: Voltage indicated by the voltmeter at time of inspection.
5.25 V
